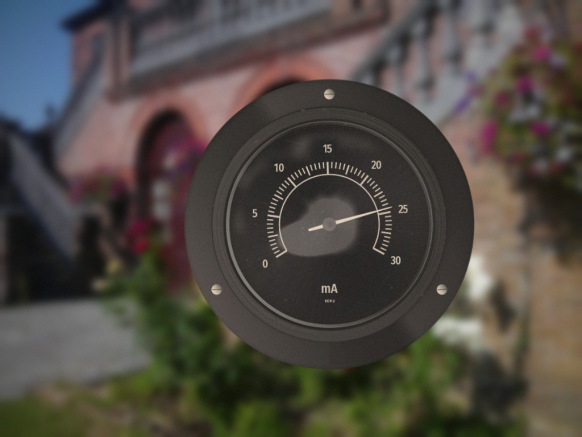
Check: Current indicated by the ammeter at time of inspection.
24.5 mA
